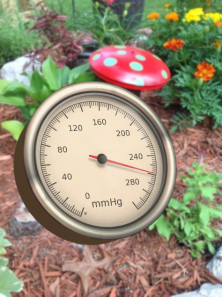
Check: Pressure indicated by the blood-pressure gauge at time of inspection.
260 mmHg
